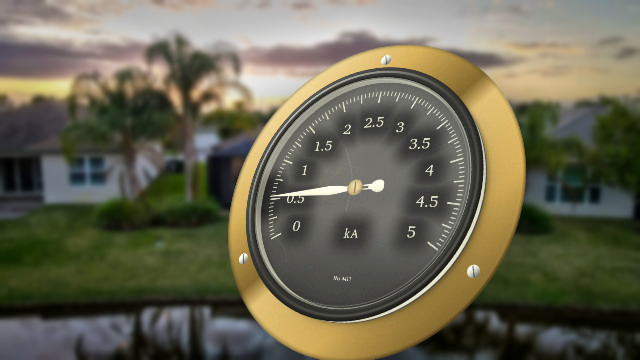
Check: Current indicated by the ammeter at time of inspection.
0.5 kA
